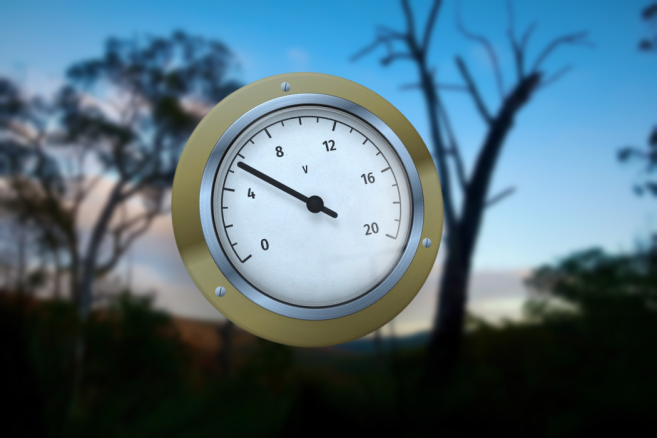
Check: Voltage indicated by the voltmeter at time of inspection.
5.5 V
